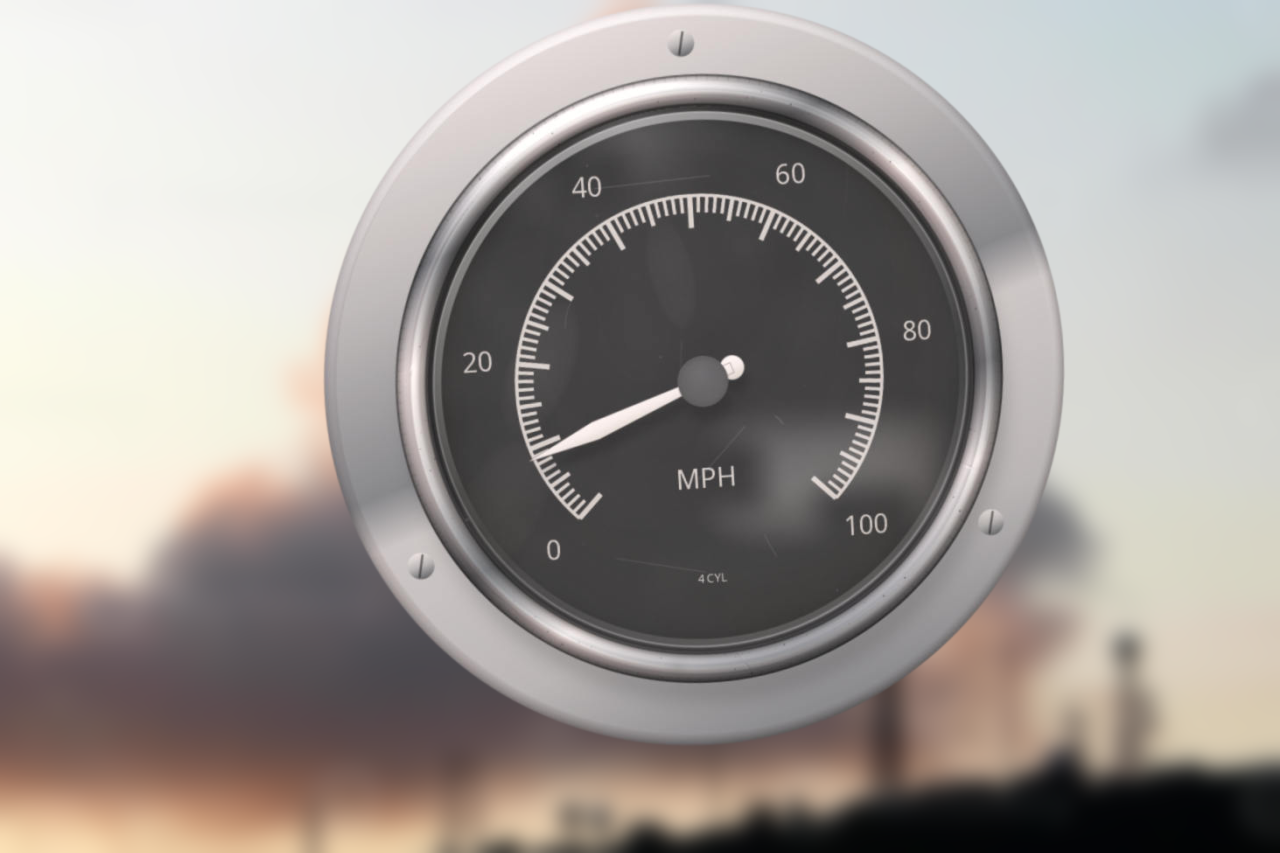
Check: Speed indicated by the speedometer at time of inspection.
9 mph
